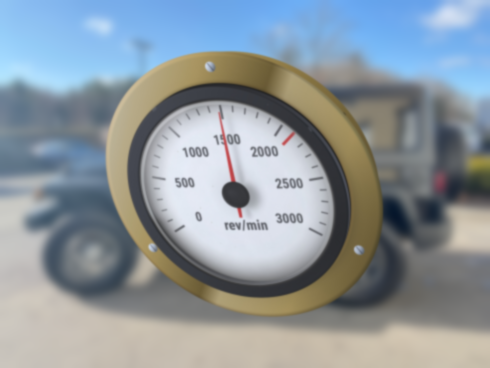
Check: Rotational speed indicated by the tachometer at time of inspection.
1500 rpm
